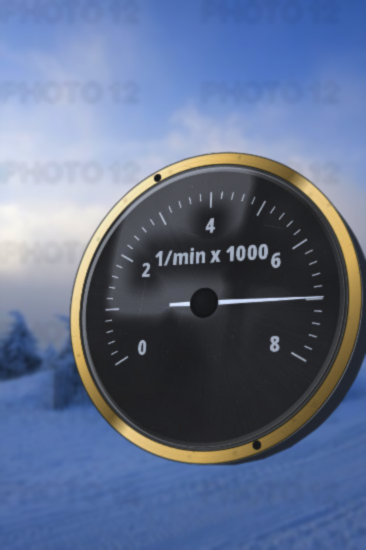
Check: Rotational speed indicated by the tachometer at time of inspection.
7000 rpm
